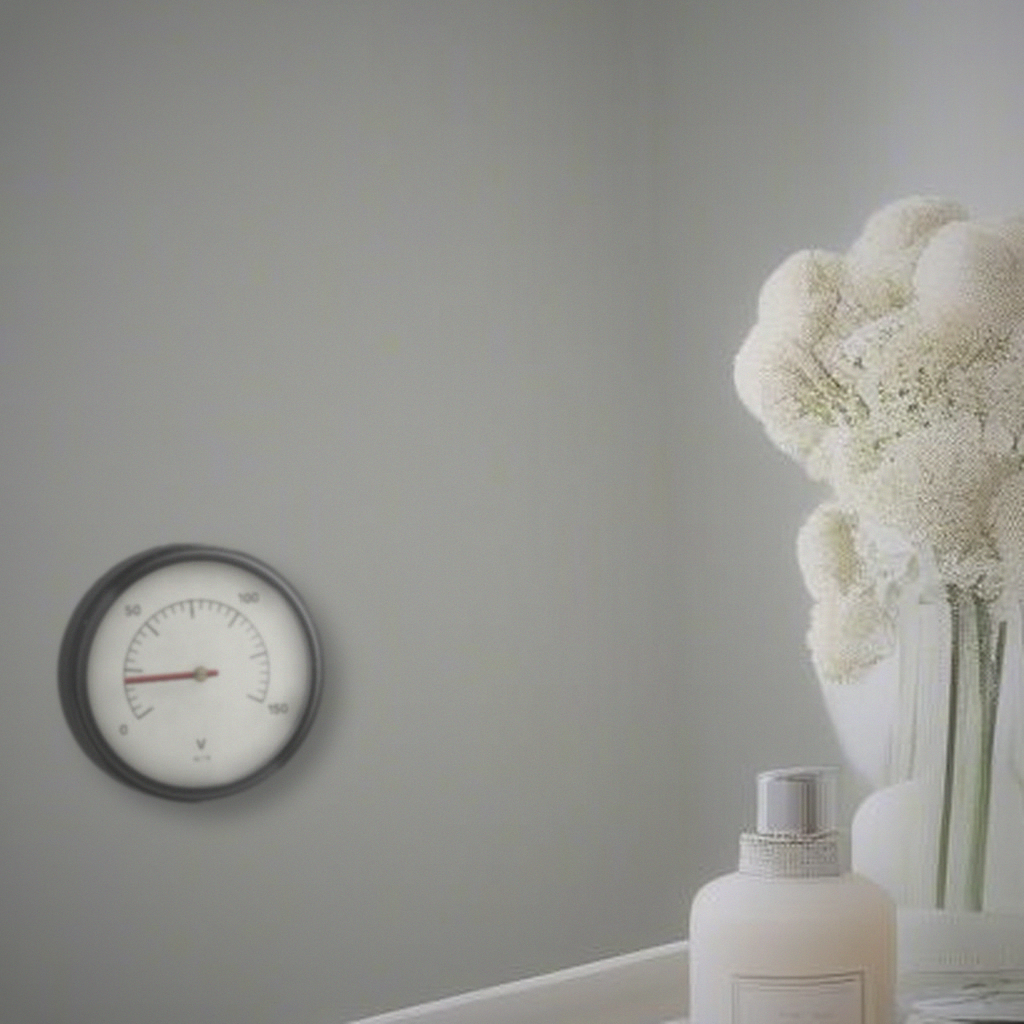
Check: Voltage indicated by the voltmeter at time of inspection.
20 V
